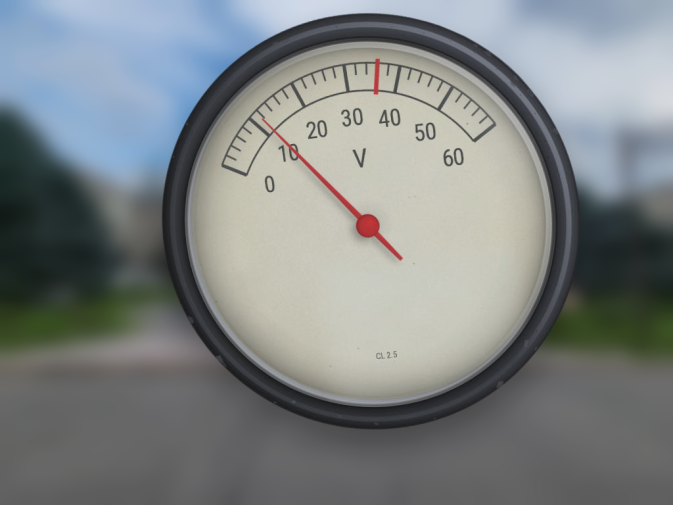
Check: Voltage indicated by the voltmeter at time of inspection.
12 V
